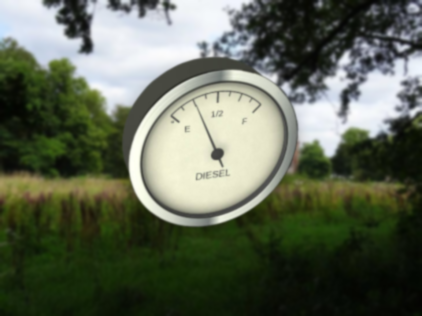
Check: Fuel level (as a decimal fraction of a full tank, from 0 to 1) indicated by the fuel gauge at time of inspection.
0.25
